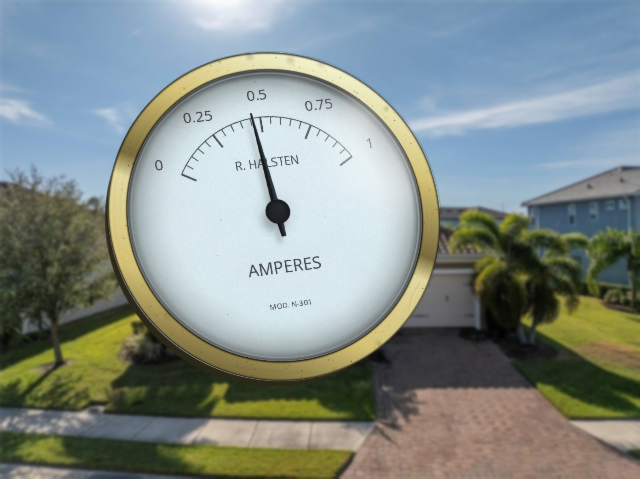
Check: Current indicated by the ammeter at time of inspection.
0.45 A
